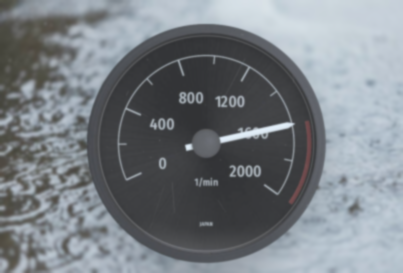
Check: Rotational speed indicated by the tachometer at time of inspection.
1600 rpm
